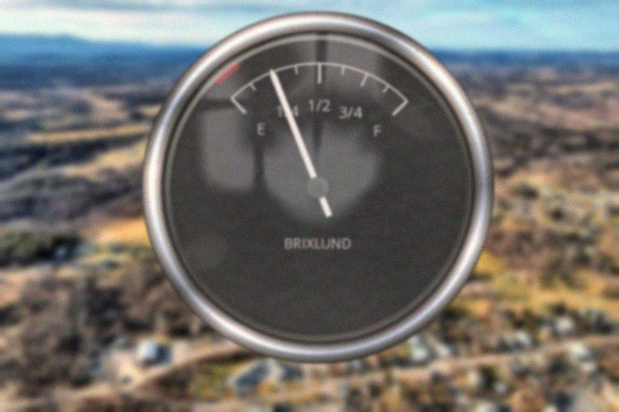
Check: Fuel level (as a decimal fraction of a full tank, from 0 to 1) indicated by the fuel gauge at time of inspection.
0.25
